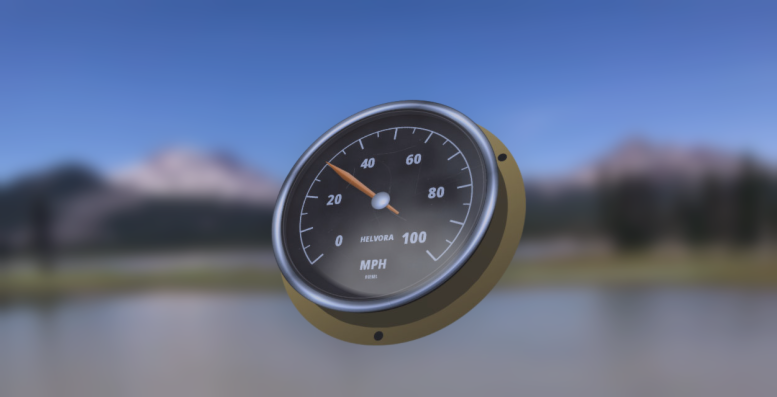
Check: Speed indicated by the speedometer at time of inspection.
30 mph
